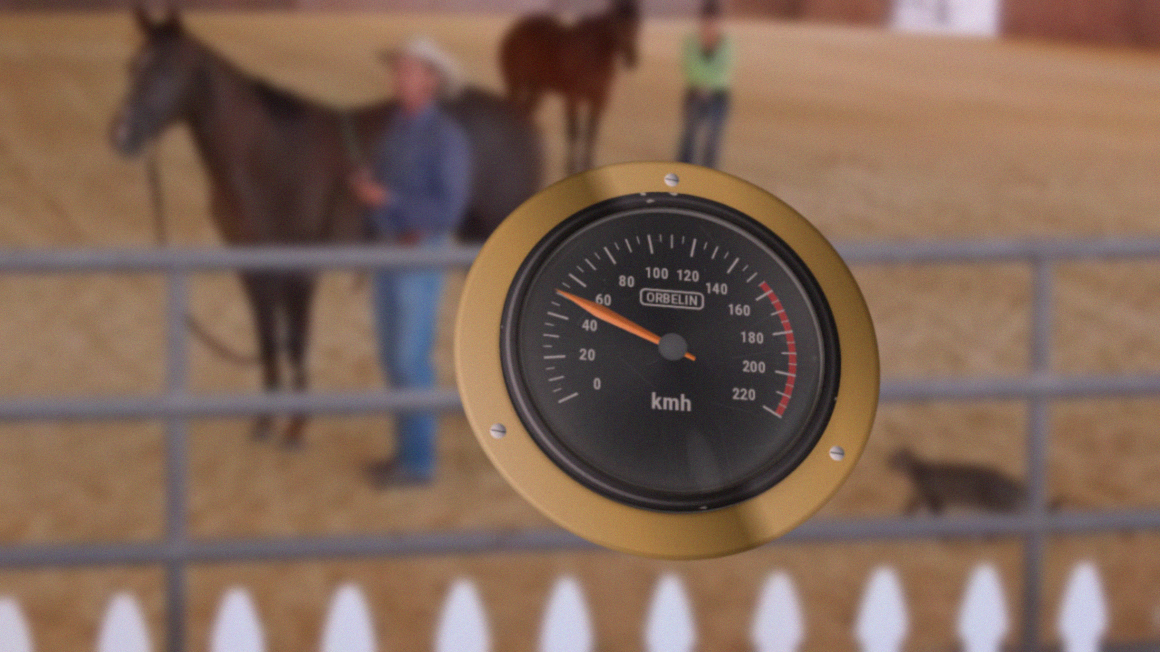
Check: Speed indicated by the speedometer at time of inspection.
50 km/h
